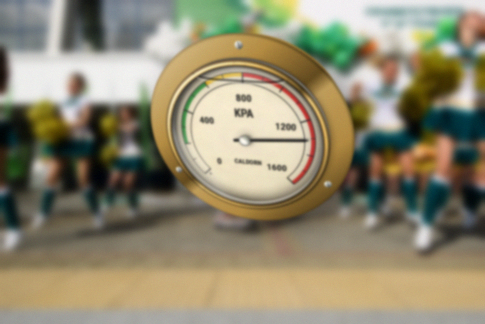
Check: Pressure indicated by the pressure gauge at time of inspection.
1300 kPa
